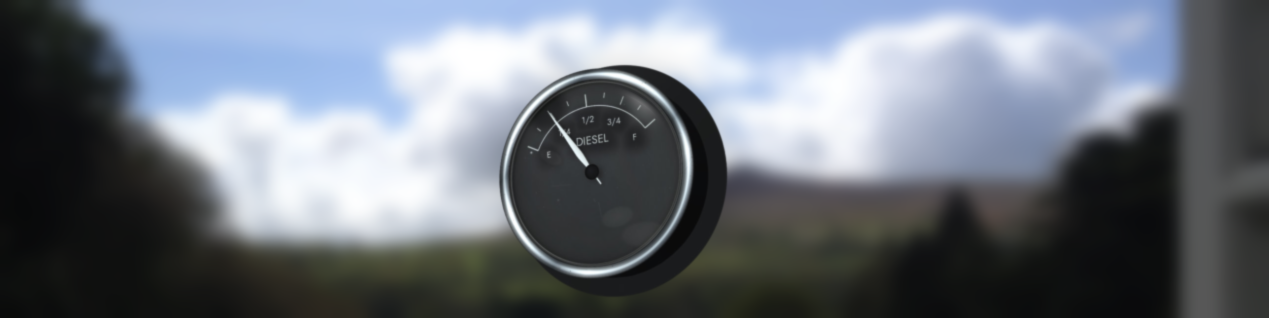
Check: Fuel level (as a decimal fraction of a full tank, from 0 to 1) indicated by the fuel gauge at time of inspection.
0.25
